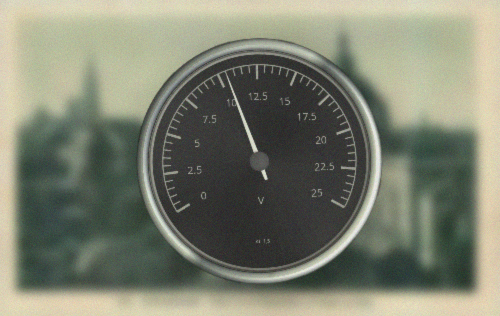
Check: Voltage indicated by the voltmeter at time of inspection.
10.5 V
